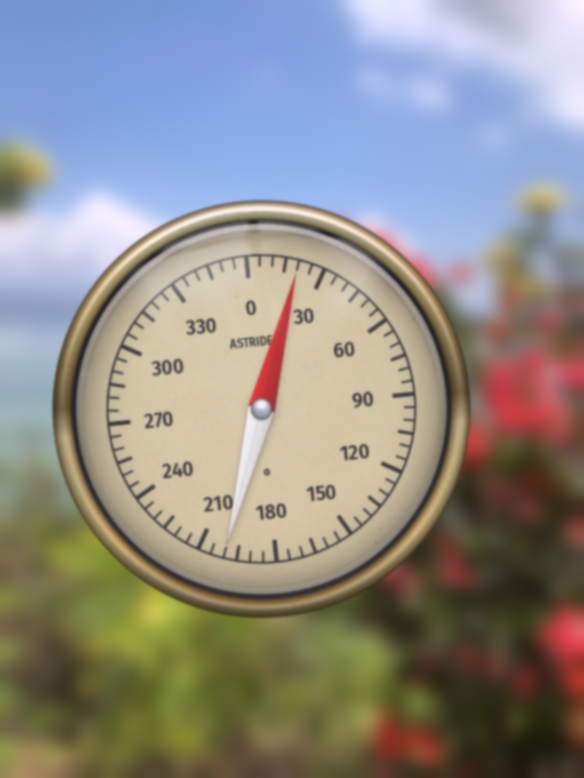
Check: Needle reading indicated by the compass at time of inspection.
20 °
